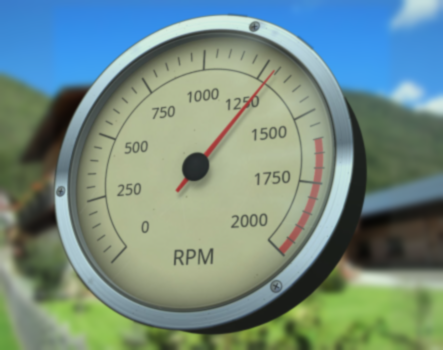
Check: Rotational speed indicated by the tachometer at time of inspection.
1300 rpm
